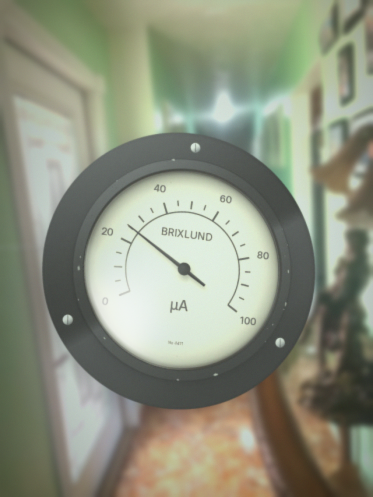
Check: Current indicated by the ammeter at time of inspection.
25 µA
